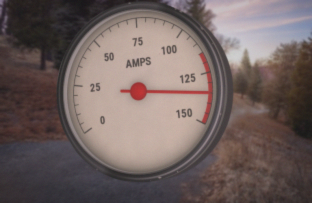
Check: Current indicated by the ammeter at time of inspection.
135 A
